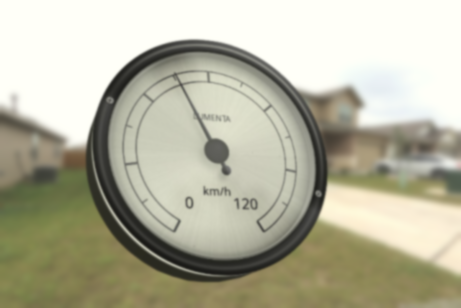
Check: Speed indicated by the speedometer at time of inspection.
50 km/h
